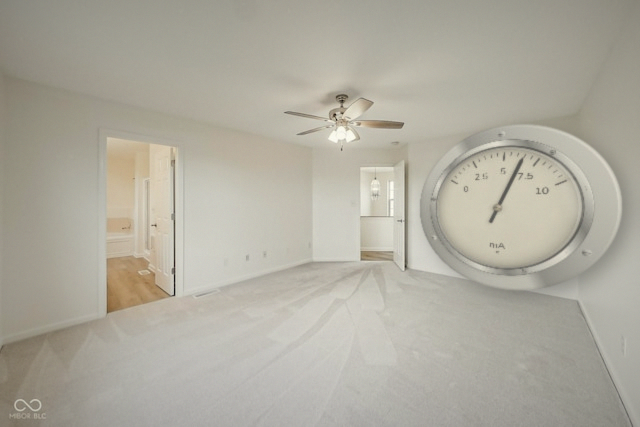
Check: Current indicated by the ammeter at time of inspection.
6.5 mA
